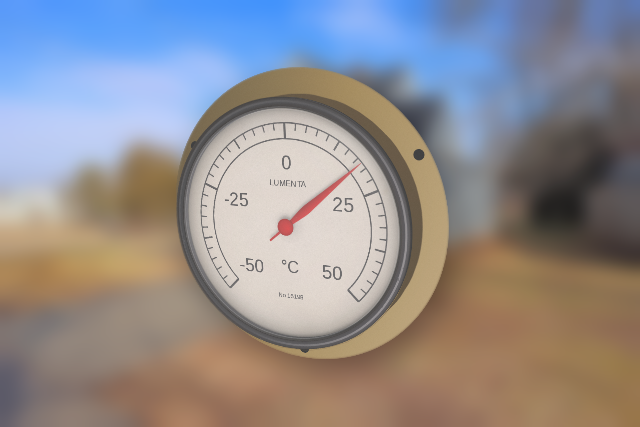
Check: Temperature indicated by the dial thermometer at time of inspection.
18.75 °C
